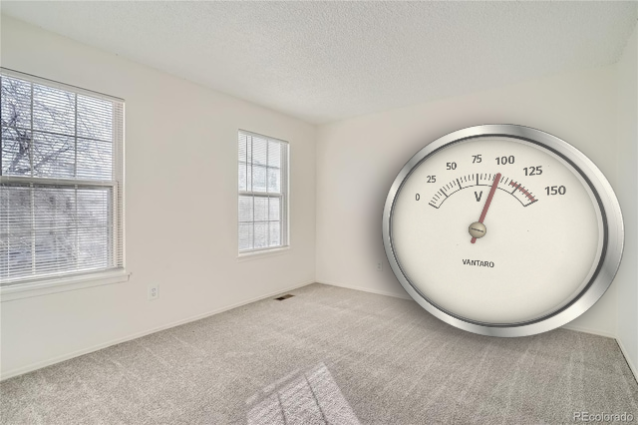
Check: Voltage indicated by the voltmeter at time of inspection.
100 V
